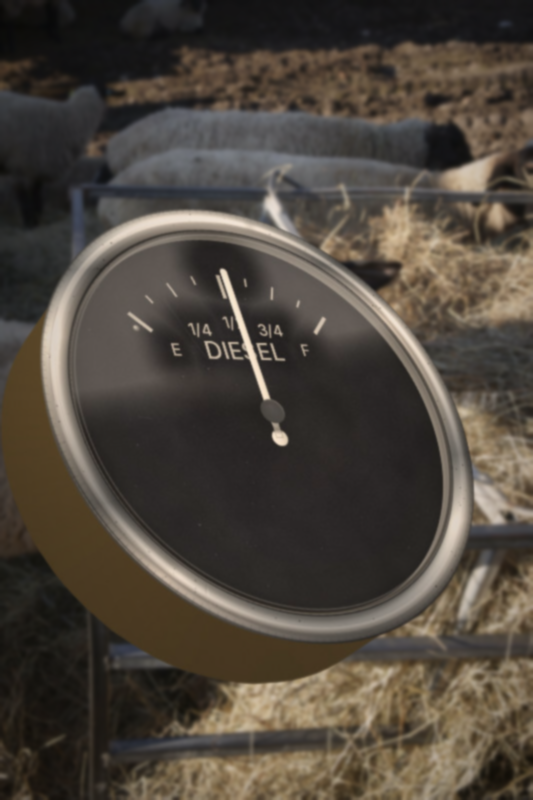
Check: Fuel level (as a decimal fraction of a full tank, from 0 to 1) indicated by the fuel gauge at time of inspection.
0.5
